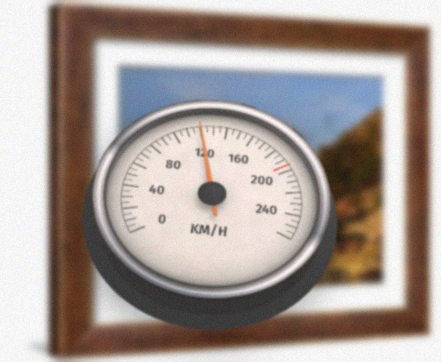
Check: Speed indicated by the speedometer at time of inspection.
120 km/h
